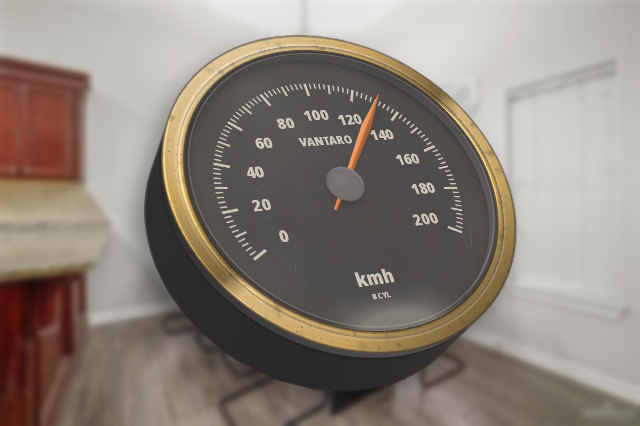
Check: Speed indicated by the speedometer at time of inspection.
130 km/h
